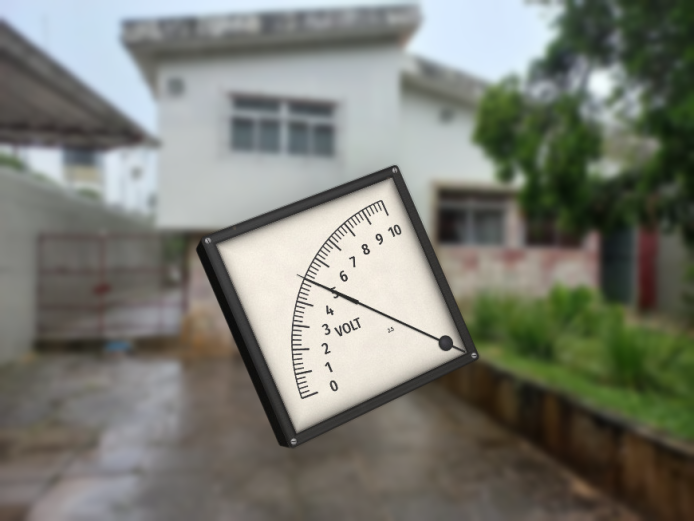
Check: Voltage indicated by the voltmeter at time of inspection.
5 V
